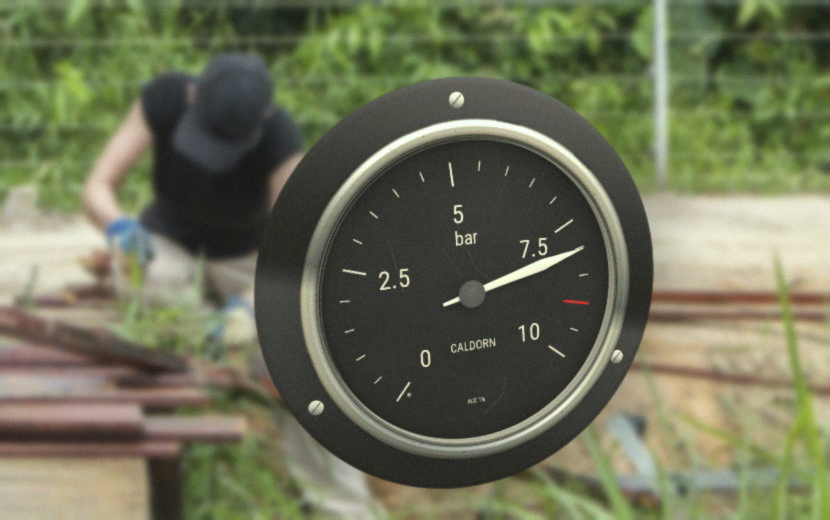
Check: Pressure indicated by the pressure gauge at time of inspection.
8 bar
